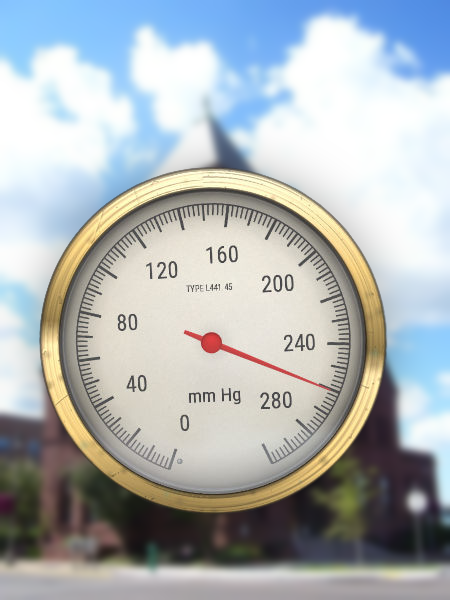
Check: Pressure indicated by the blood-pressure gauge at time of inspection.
260 mmHg
